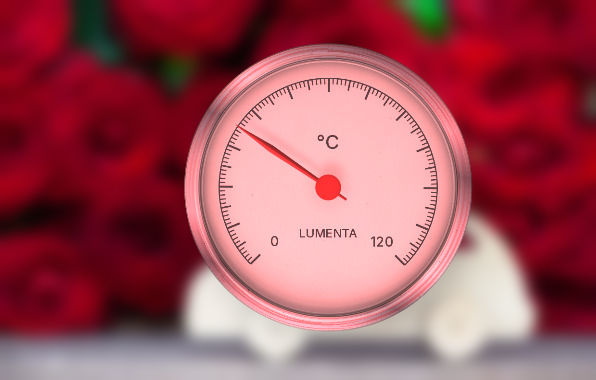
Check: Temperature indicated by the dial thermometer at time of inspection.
35 °C
